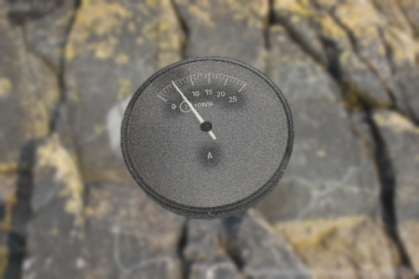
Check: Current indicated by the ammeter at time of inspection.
5 A
